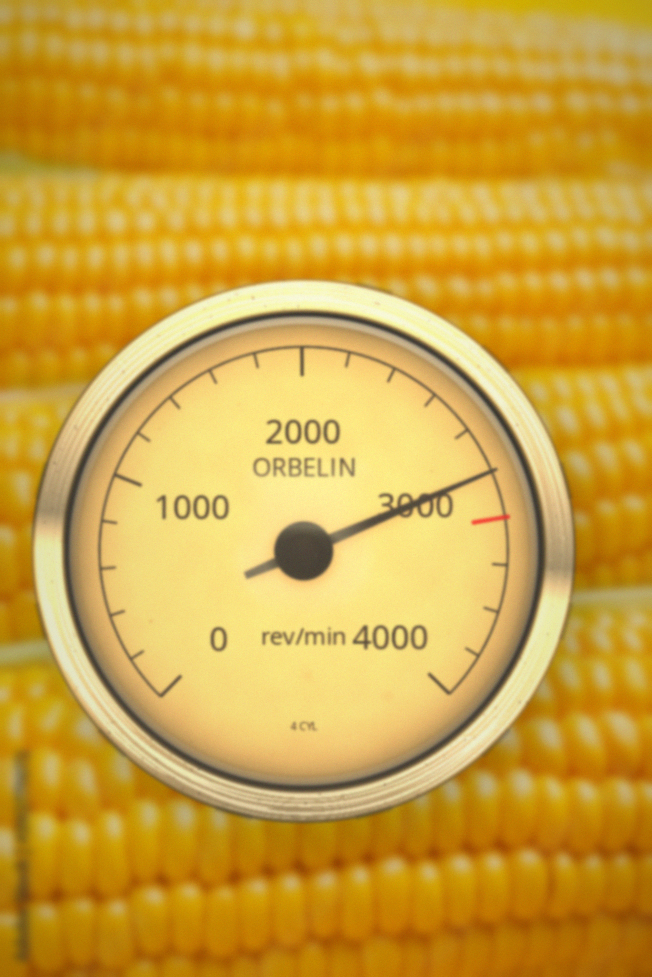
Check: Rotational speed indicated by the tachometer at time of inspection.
3000 rpm
